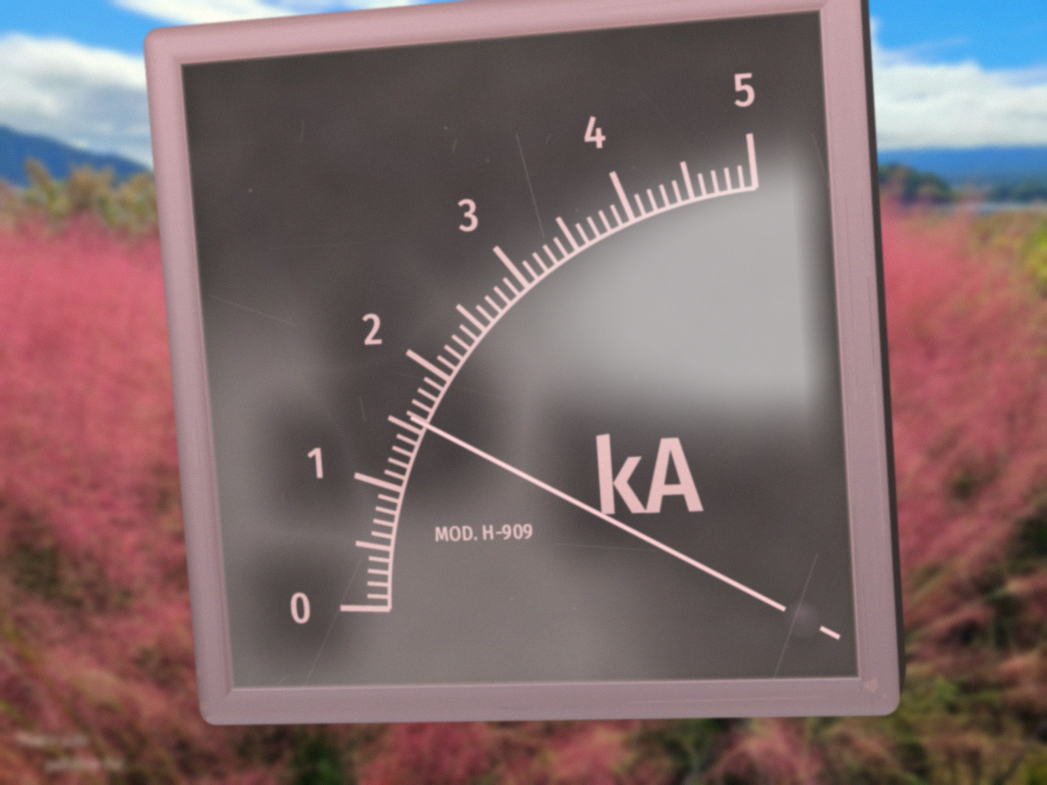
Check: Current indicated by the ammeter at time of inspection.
1.6 kA
